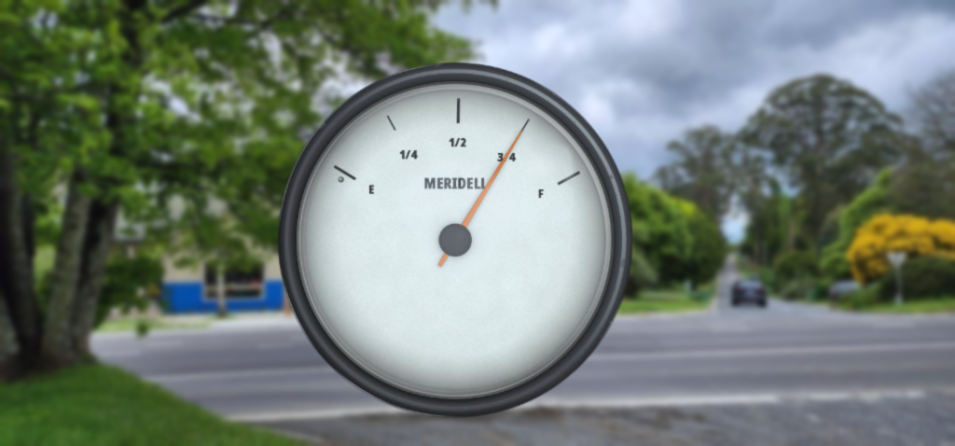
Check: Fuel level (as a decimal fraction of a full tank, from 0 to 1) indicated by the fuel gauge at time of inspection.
0.75
